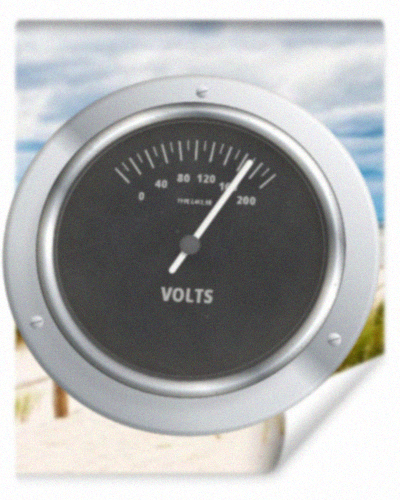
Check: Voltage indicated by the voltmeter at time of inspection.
170 V
